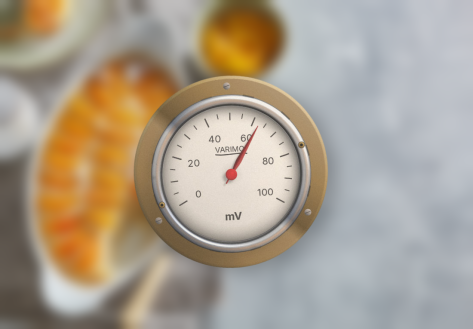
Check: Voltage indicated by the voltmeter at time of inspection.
62.5 mV
